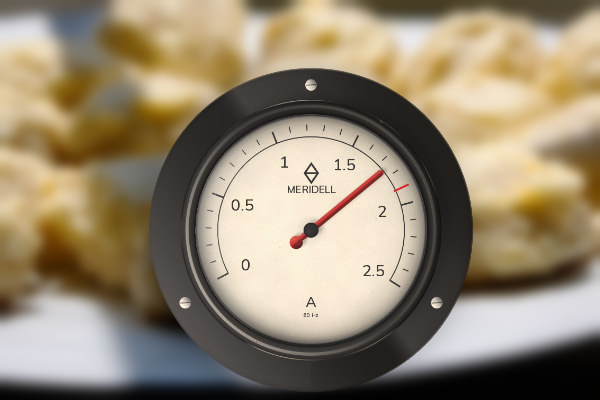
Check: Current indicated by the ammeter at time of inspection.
1.75 A
